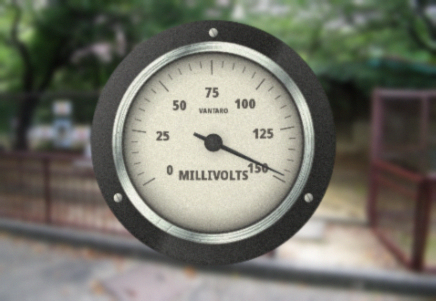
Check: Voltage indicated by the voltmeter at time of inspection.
147.5 mV
